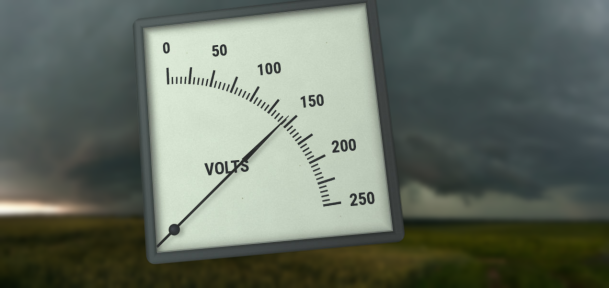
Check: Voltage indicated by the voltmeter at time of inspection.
145 V
